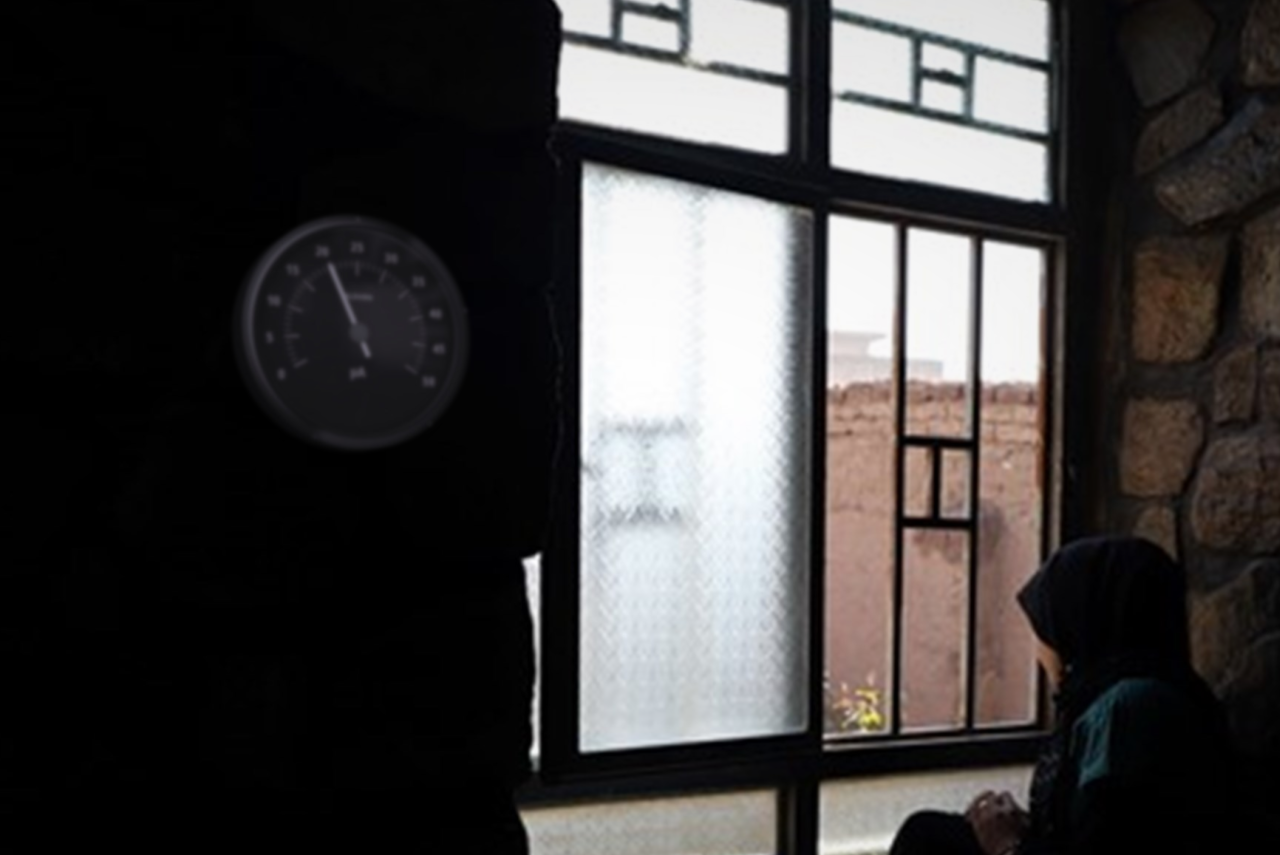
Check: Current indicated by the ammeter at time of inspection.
20 µA
